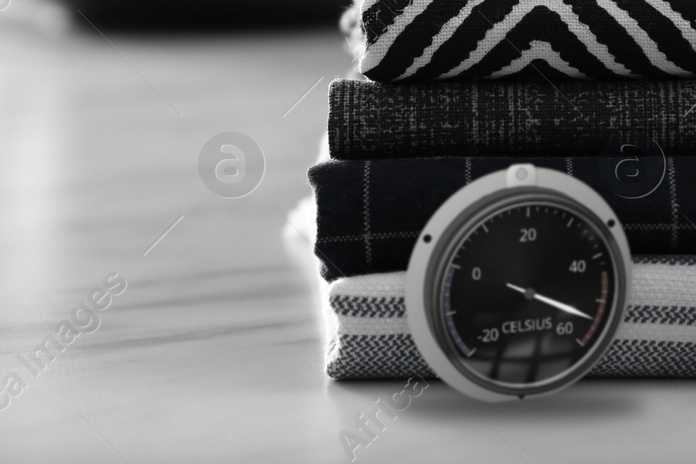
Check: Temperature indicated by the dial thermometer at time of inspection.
54 °C
